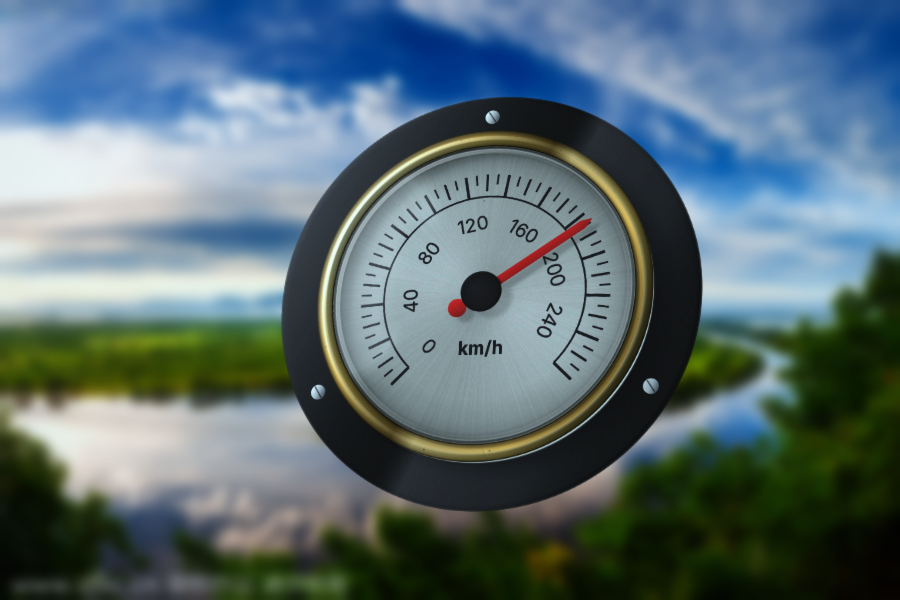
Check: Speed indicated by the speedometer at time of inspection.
185 km/h
